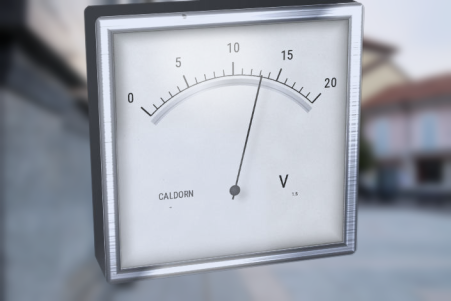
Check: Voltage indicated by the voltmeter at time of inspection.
13 V
